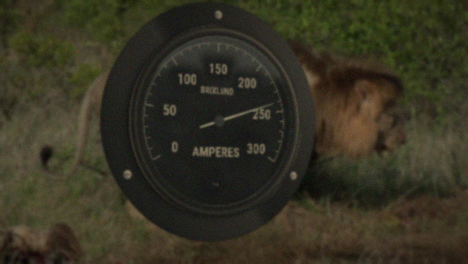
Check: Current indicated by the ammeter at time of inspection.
240 A
